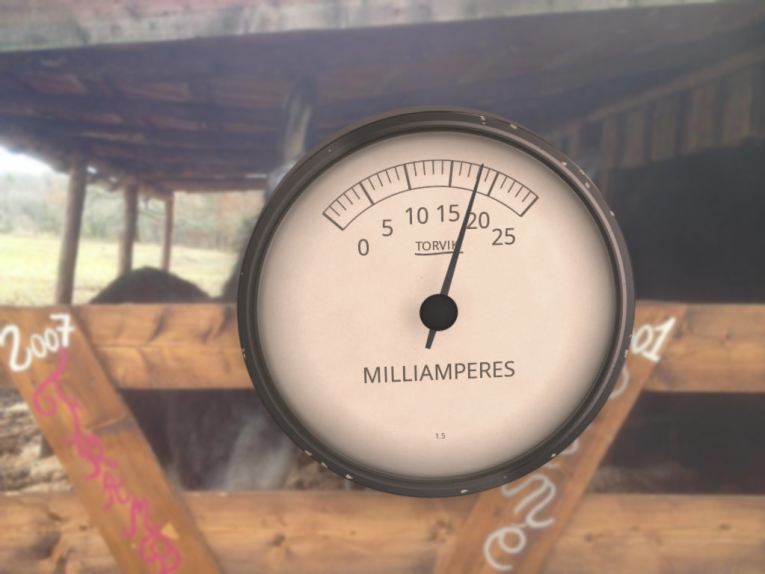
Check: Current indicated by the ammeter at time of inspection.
18 mA
